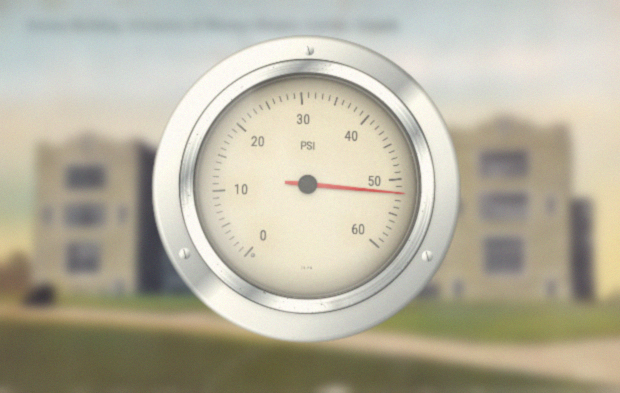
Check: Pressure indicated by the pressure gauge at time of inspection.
52 psi
